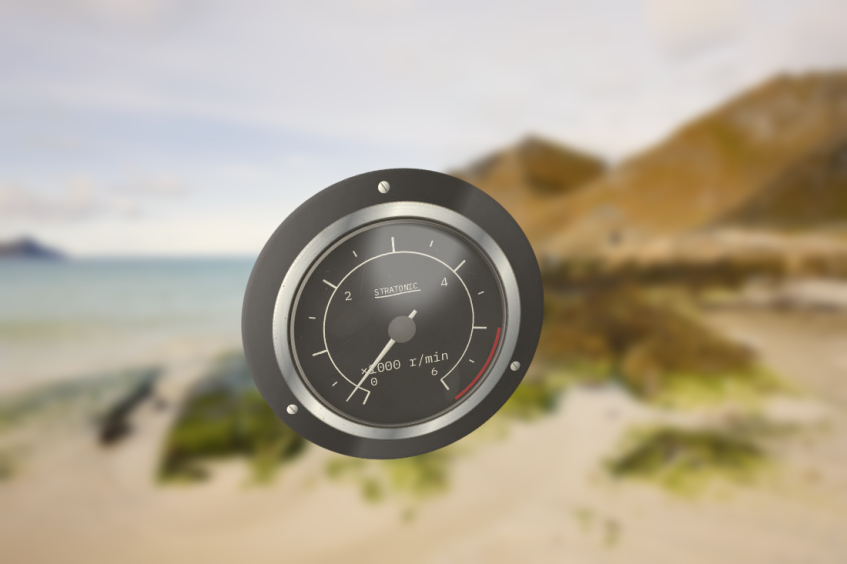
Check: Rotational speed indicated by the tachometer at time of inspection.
250 rpm
